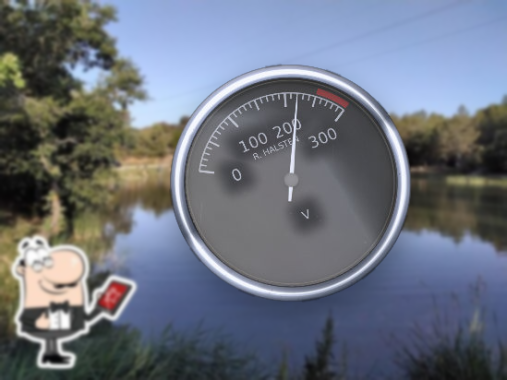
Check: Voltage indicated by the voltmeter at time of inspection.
220 V
